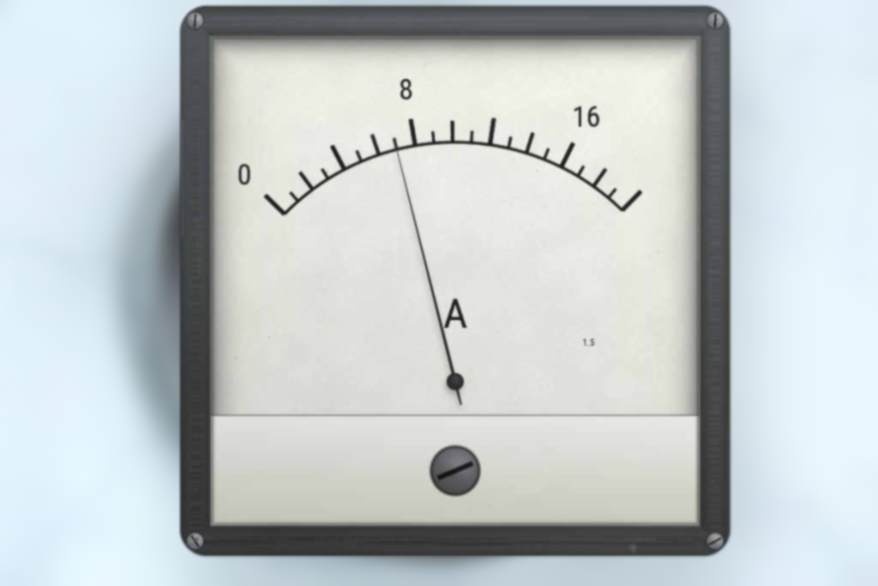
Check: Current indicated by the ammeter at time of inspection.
7 A
